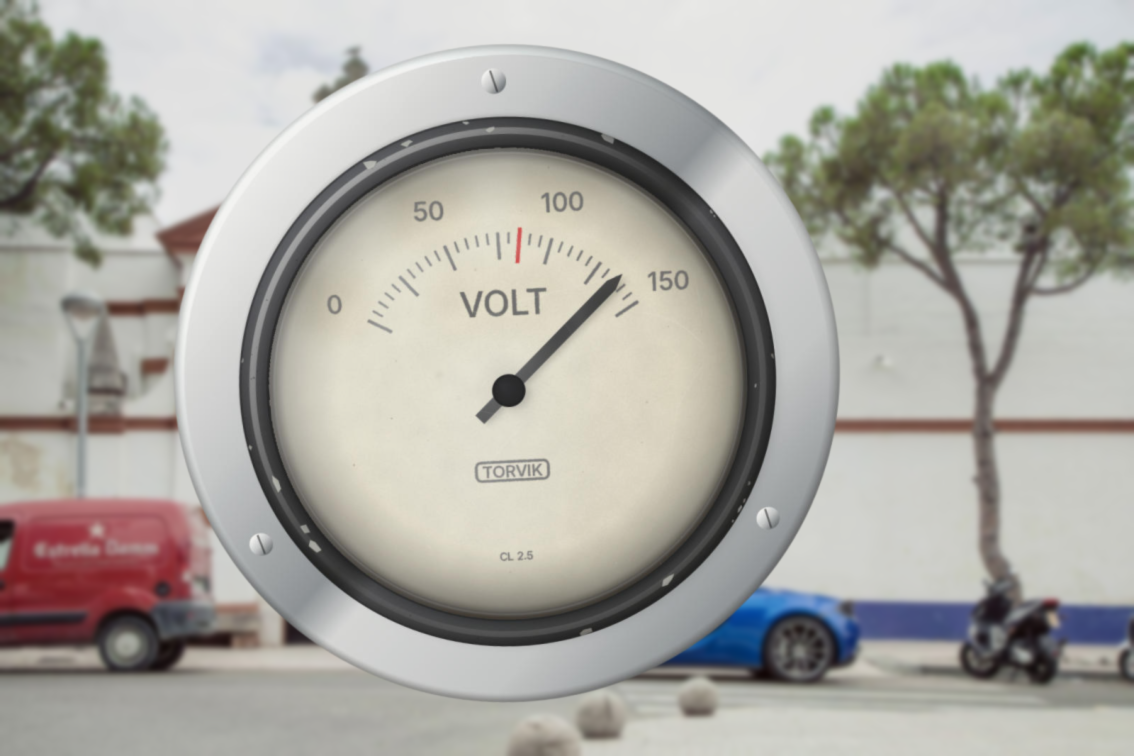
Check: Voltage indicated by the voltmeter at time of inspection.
135 V
